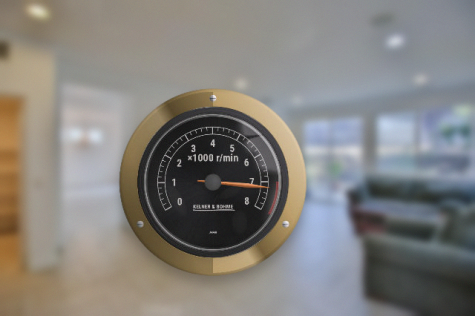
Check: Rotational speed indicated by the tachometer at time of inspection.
7200 rpm
